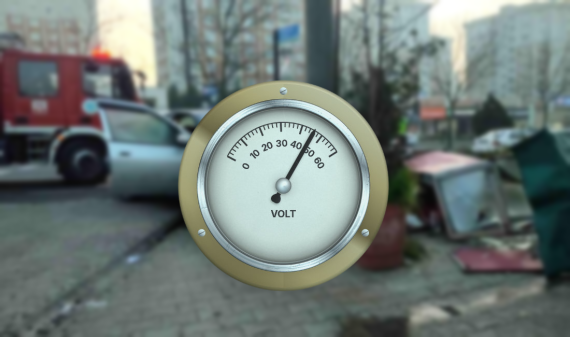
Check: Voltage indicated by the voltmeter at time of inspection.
46 V
